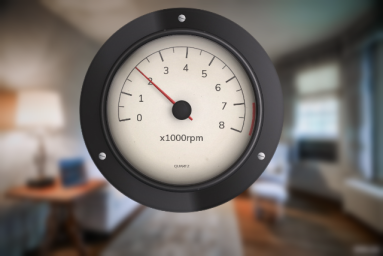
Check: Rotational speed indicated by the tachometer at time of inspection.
2000 rpm
